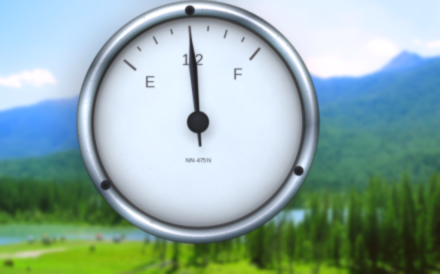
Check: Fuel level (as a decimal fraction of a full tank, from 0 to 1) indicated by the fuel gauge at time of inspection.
0.5
